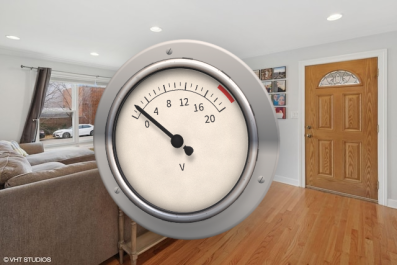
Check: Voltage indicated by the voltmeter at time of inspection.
2 V
